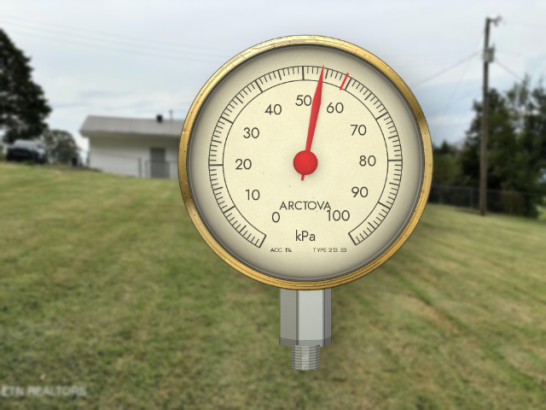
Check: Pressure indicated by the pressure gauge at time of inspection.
54 kPa
